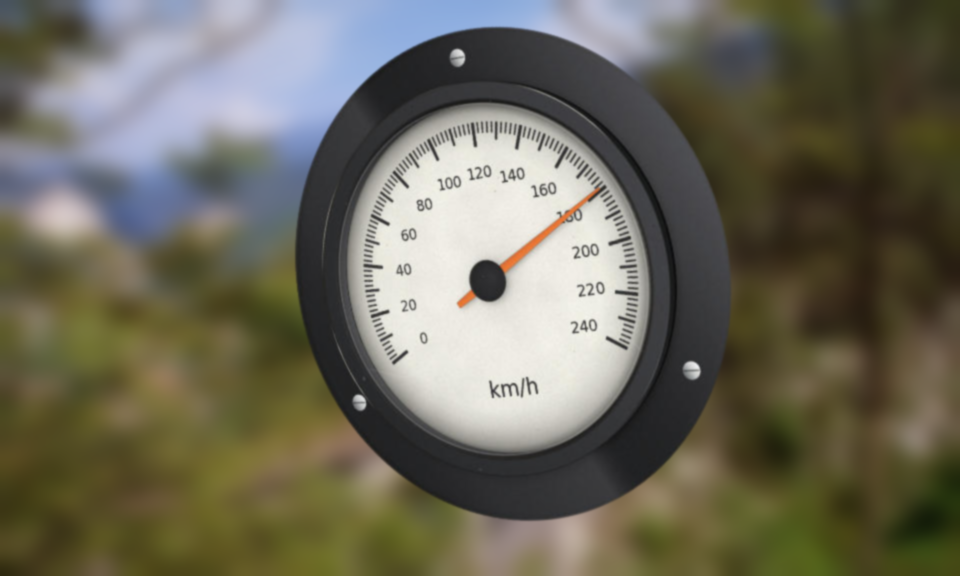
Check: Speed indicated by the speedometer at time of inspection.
180 km/h
